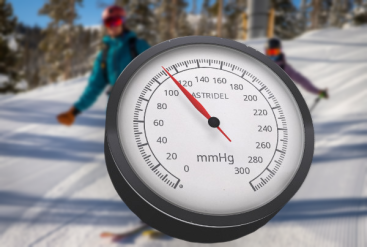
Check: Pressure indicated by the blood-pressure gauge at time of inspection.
110 mmHg
